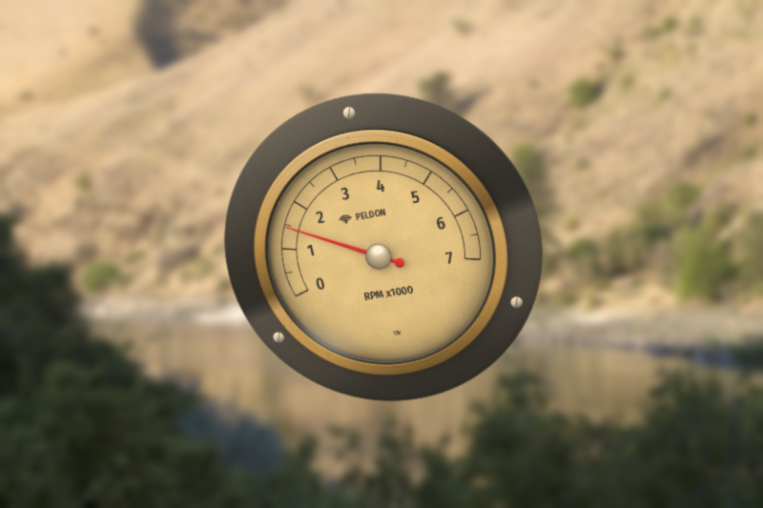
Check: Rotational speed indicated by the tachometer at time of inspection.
1500 rpm
